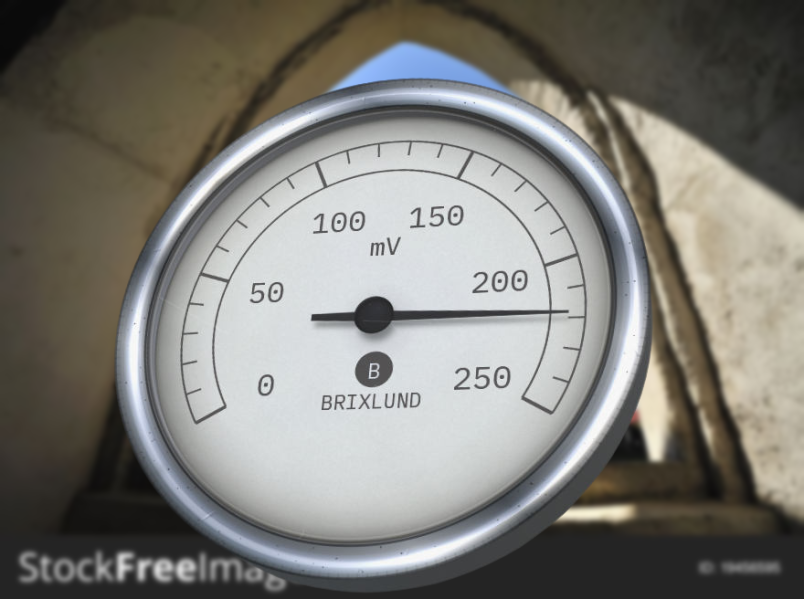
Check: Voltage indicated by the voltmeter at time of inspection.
220 mV
